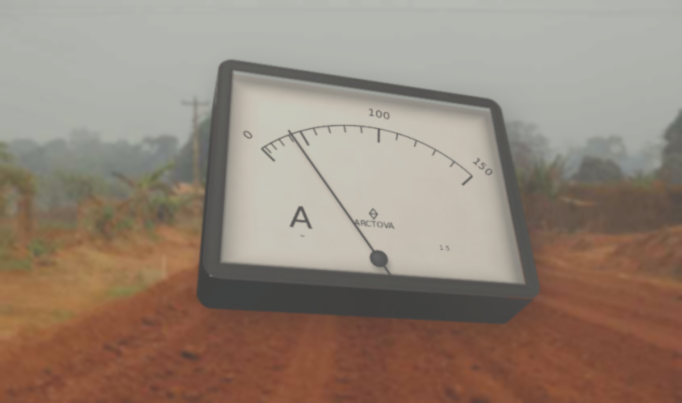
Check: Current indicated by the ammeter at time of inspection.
40 A
